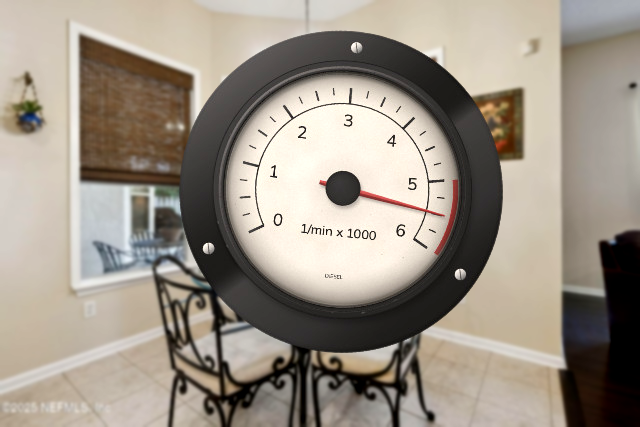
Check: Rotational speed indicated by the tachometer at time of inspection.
5500 rpm
